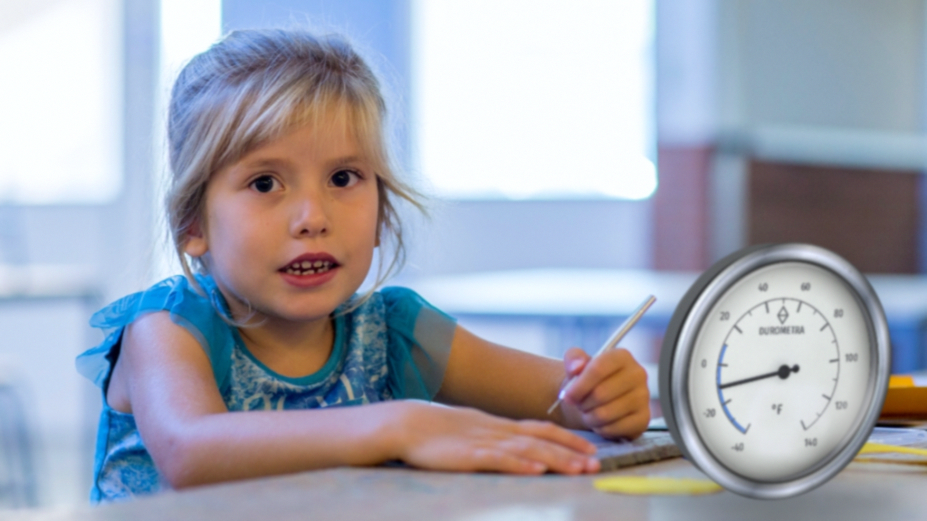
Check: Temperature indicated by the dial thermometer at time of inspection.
-10 °F
